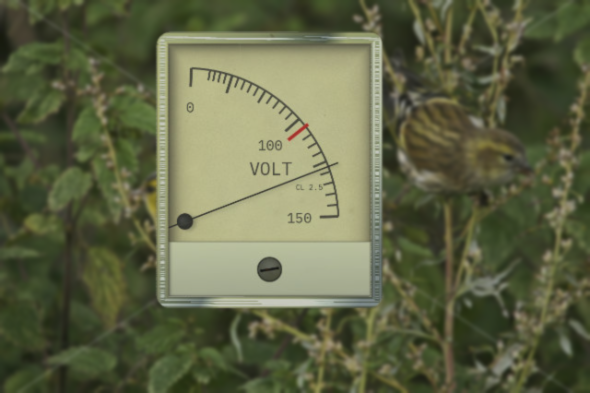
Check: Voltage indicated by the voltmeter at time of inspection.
127.5 V
